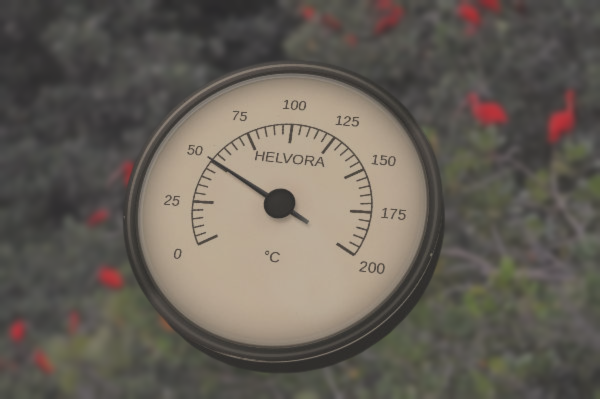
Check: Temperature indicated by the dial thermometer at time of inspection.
50 °C
